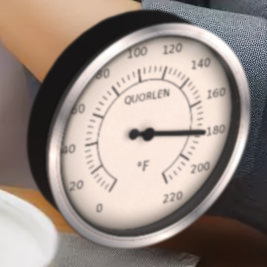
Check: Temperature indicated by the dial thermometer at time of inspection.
180 °F
